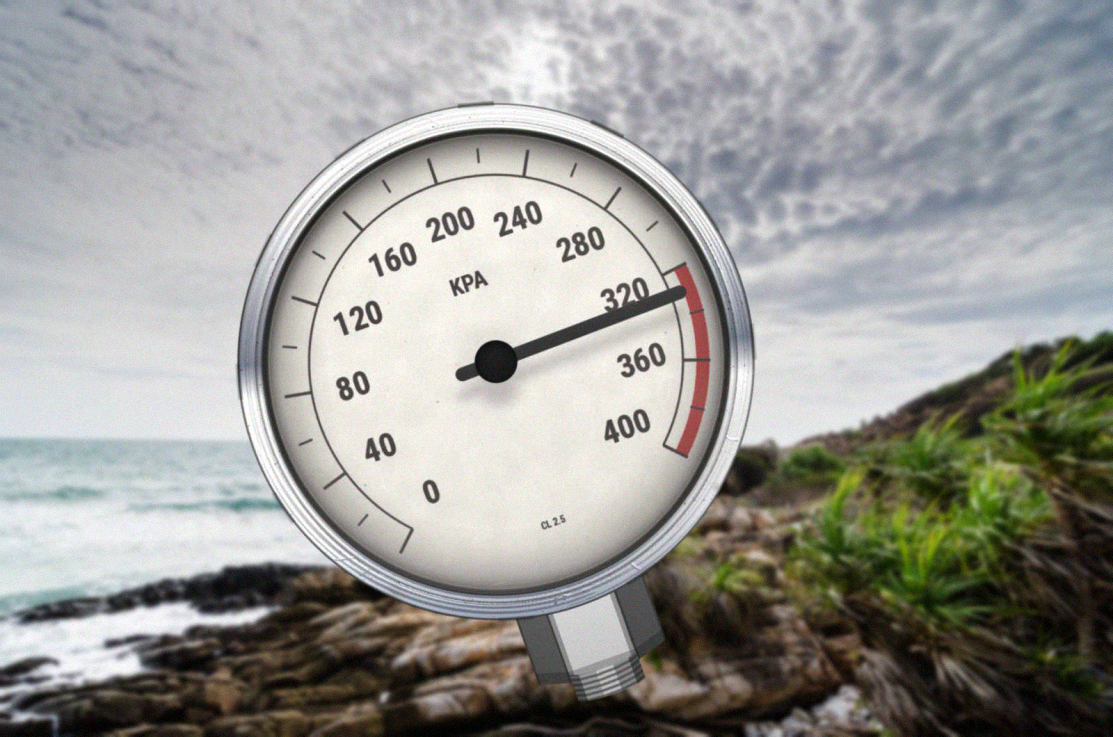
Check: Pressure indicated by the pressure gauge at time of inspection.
330 kPa
